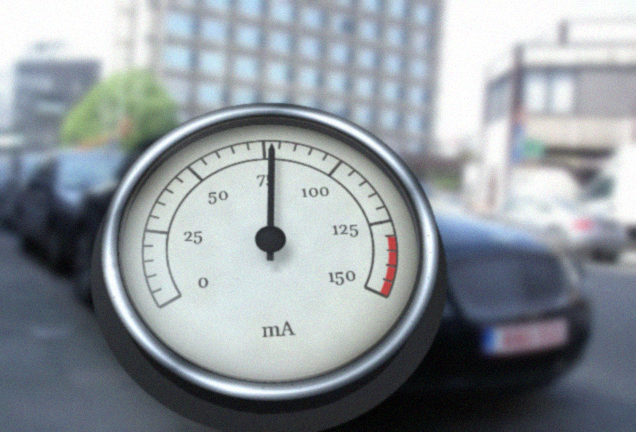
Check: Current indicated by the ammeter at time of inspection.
77.5 mA
